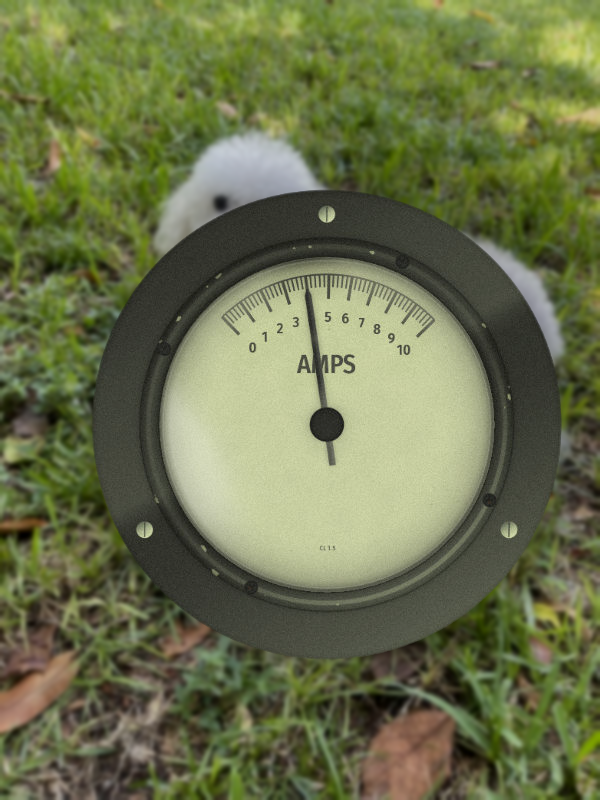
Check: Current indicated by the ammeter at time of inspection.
4 A
